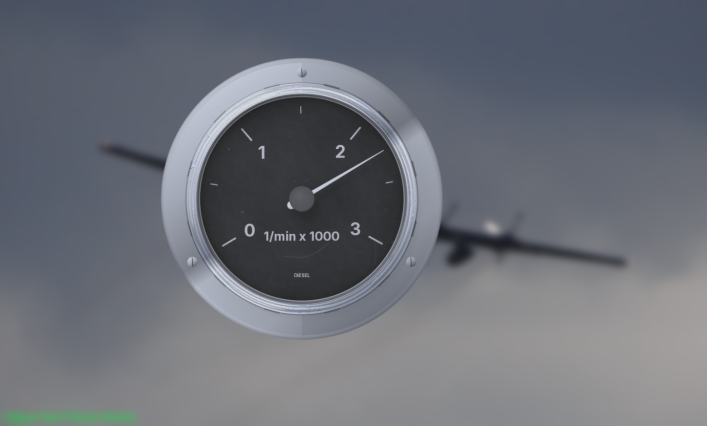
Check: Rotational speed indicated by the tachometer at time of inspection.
2250 rpm
